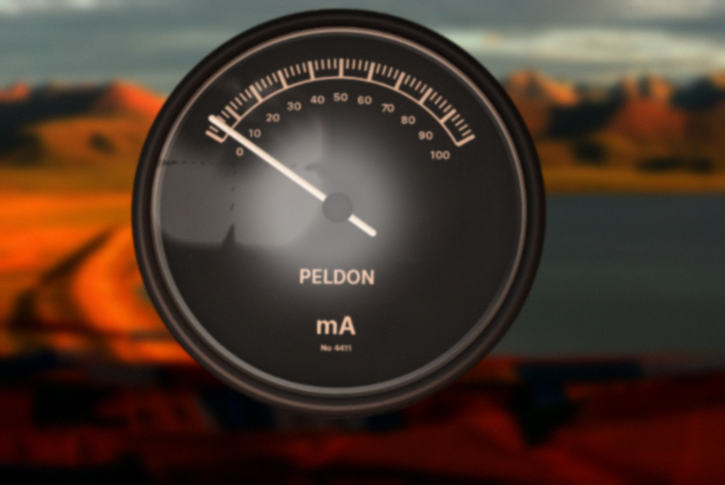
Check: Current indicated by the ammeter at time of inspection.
4 mA
